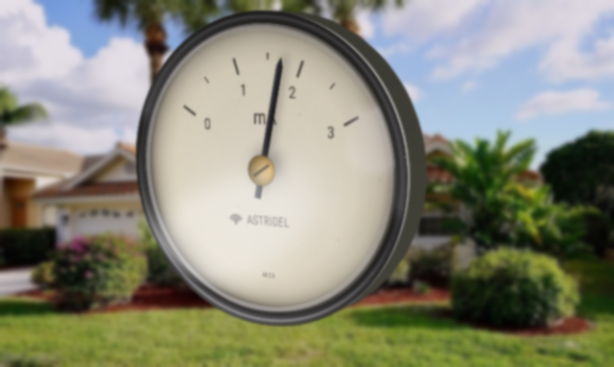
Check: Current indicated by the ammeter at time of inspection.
1.75 mA
